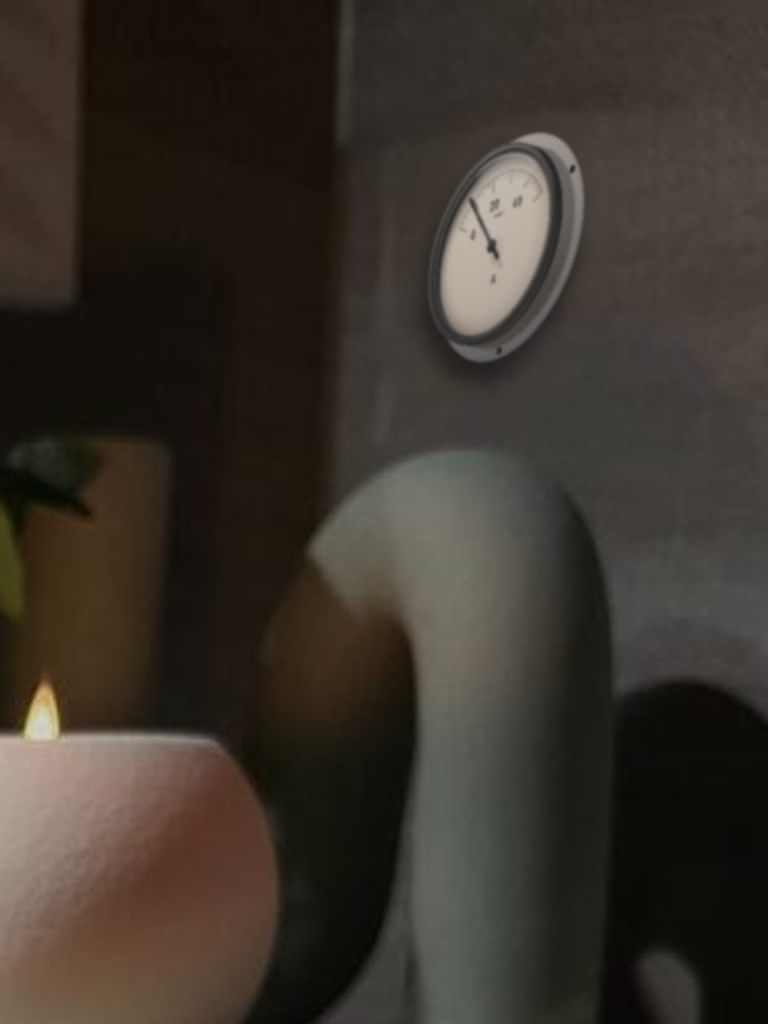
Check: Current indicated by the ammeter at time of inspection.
10 A
